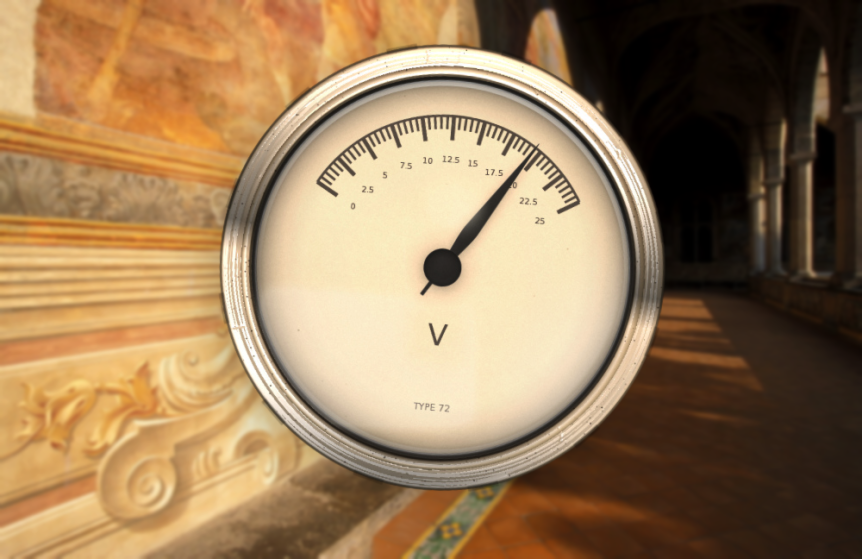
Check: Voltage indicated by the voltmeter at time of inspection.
19.5 V
